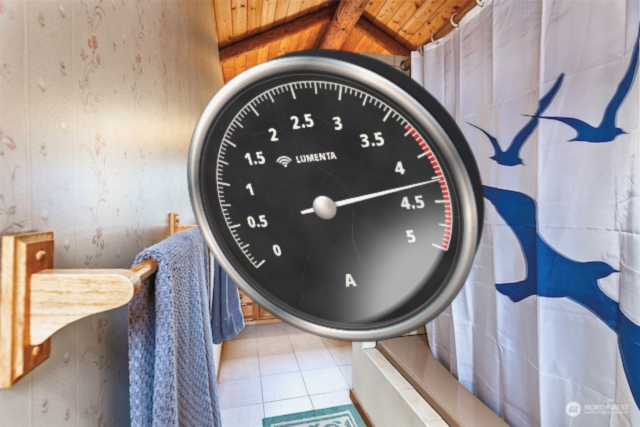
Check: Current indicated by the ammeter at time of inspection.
4.25 A
